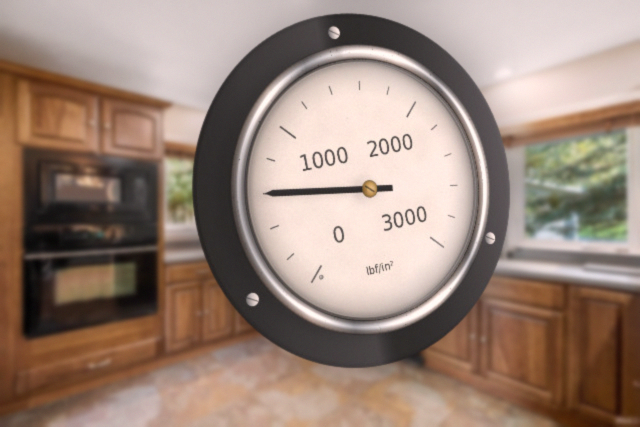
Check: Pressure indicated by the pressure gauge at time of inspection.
600 psi
